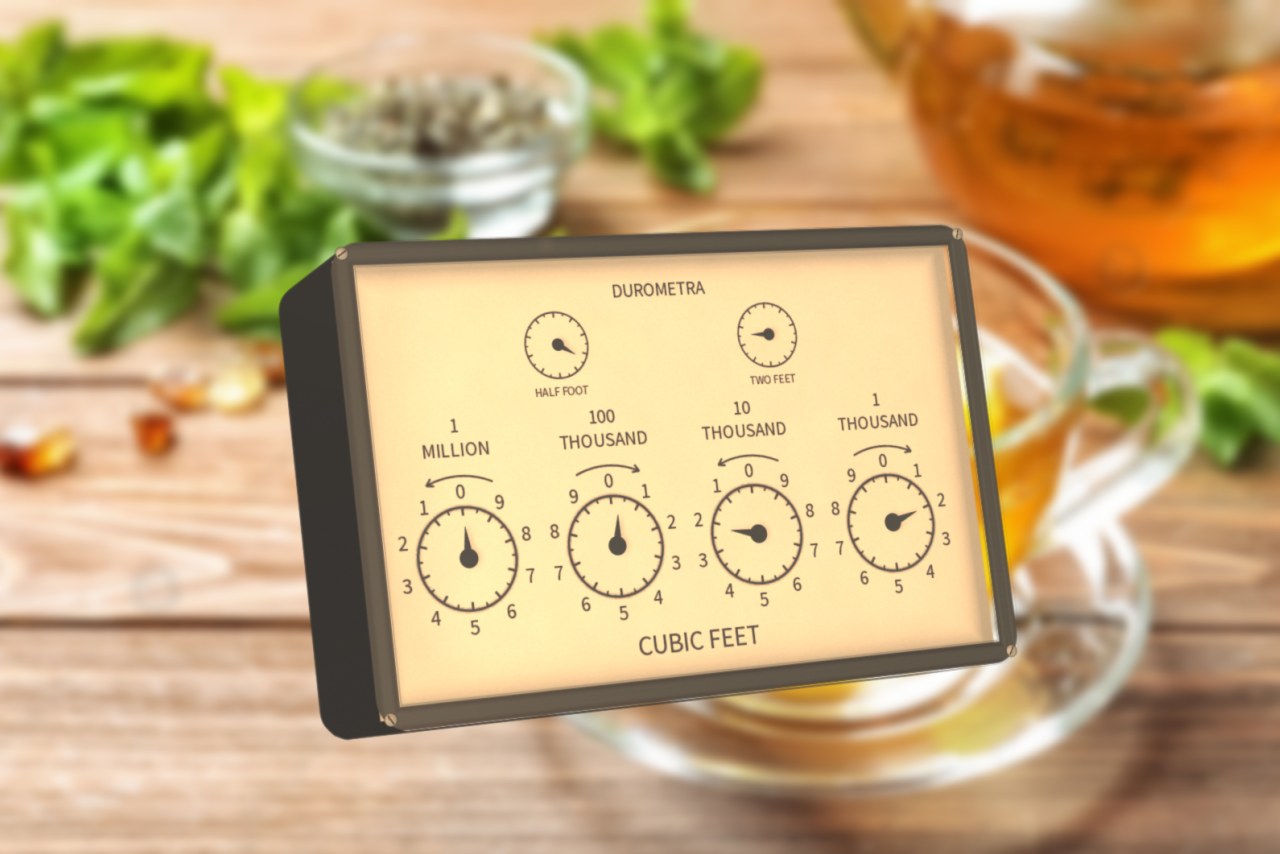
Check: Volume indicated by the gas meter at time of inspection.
2200 ft³
